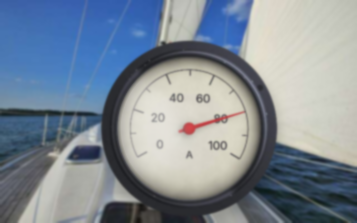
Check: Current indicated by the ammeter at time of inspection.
80 A
